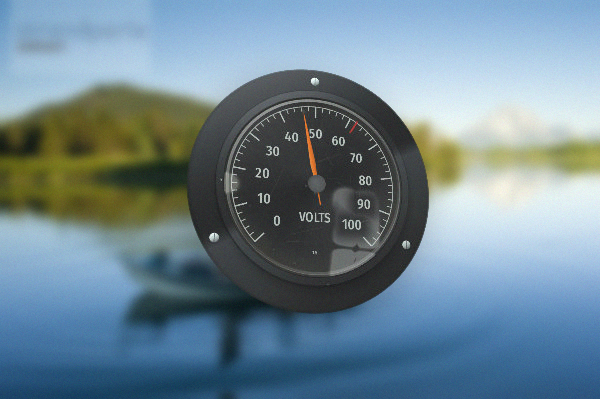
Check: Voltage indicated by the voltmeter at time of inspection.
46 V
